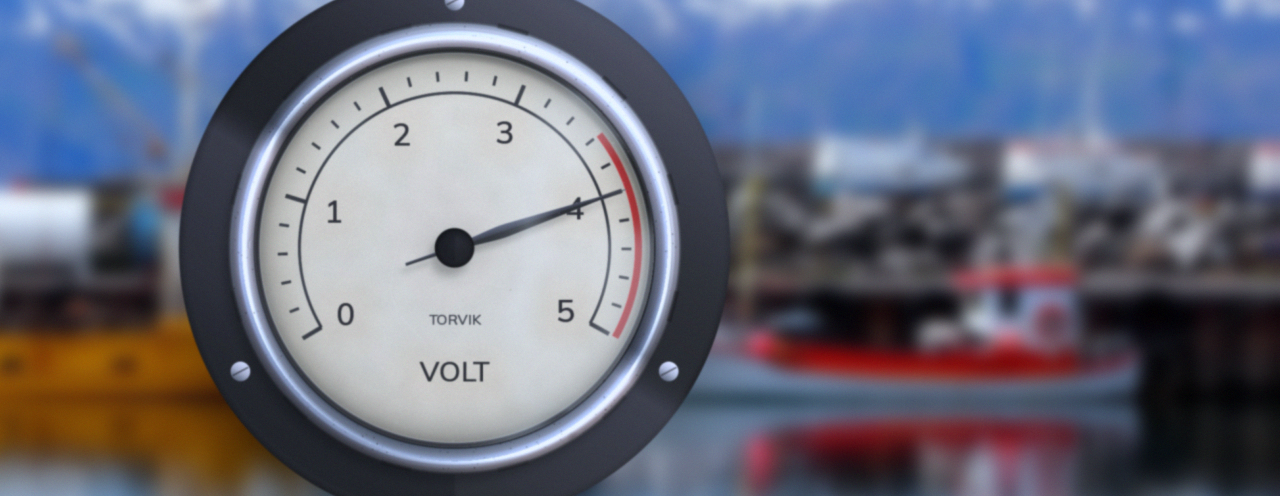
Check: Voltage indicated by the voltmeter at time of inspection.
4 V
